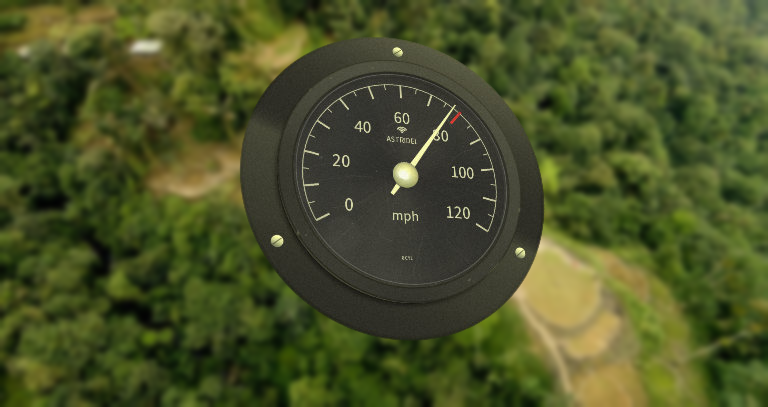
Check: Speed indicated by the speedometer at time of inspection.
77.5 mph
